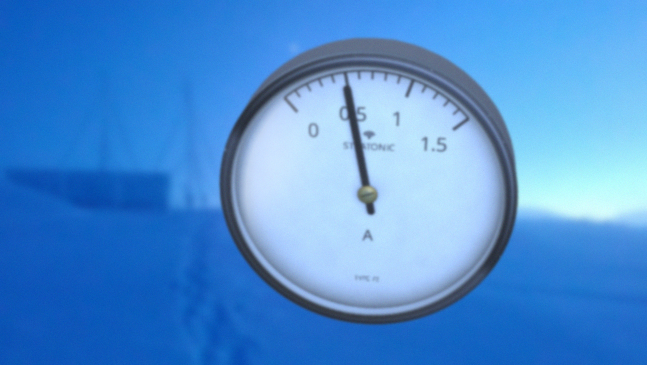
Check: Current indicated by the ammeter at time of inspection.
0.5 A
